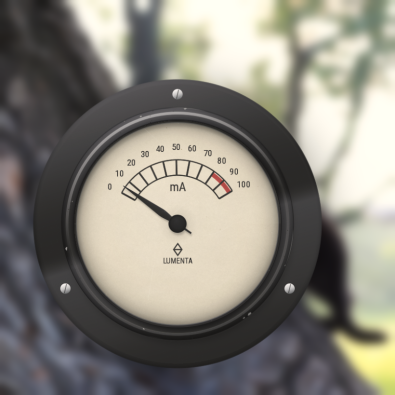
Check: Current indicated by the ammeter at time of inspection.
5 mA
